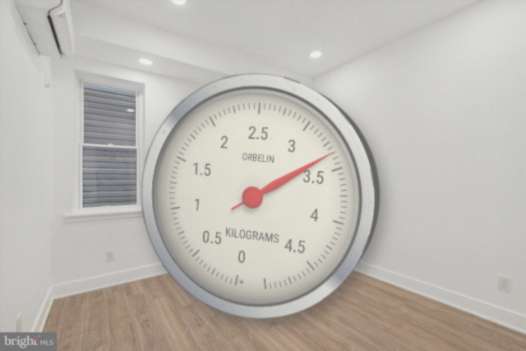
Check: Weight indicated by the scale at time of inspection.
3.35 kg
